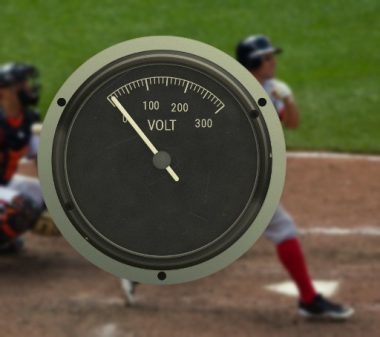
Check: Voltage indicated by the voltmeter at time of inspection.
10 V
